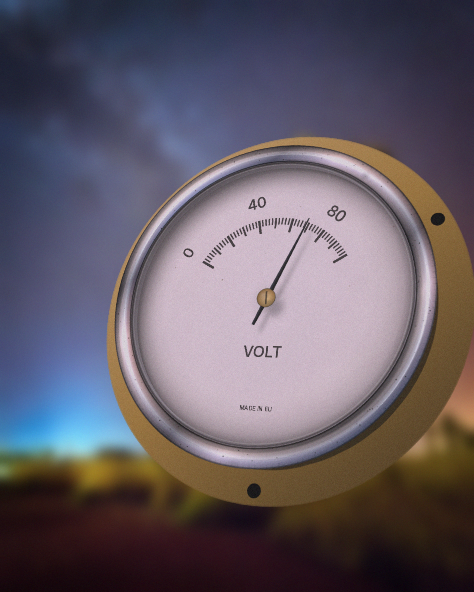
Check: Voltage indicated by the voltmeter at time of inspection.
70 V
